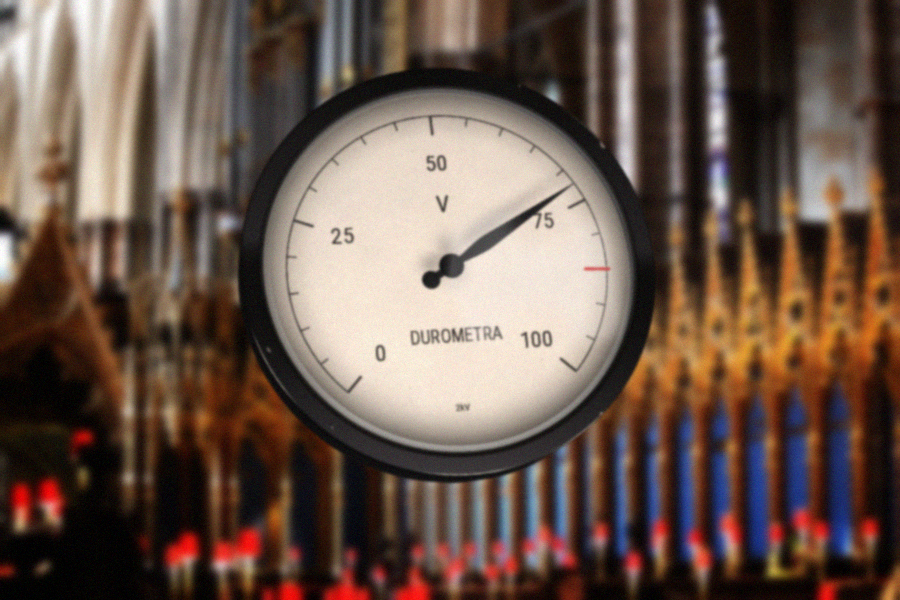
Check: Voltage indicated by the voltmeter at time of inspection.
72.5 V
